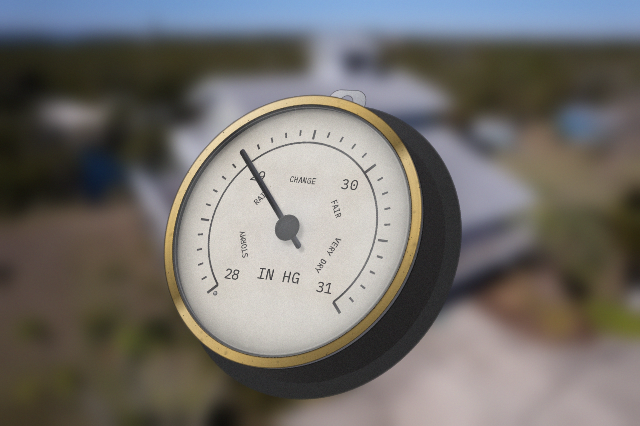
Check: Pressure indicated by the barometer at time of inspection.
29 inHg
